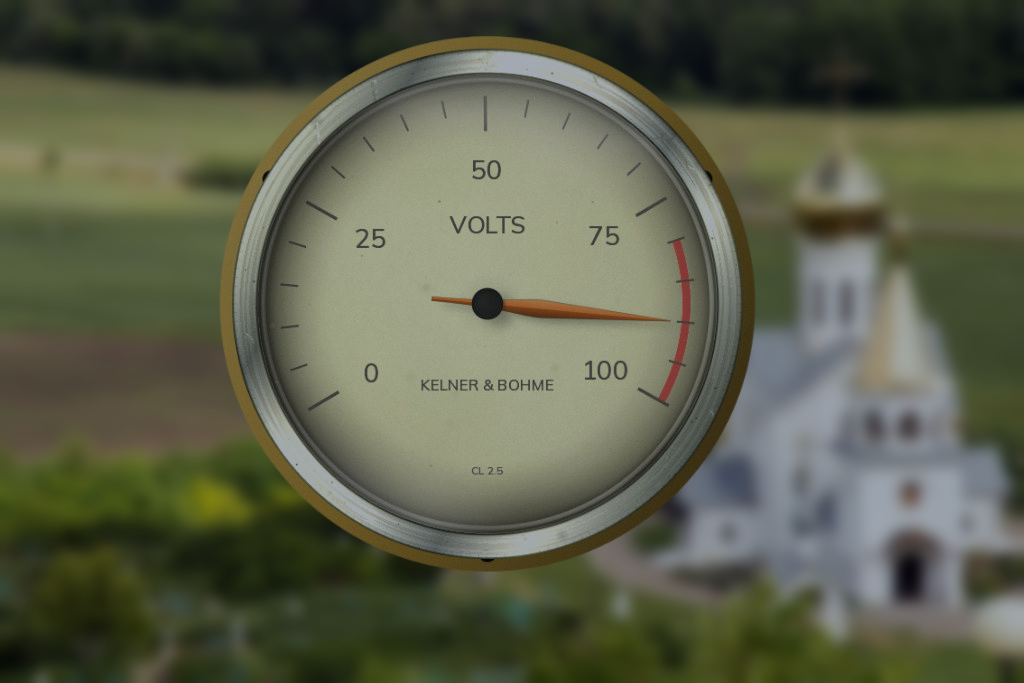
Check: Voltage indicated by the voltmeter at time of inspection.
90 V
